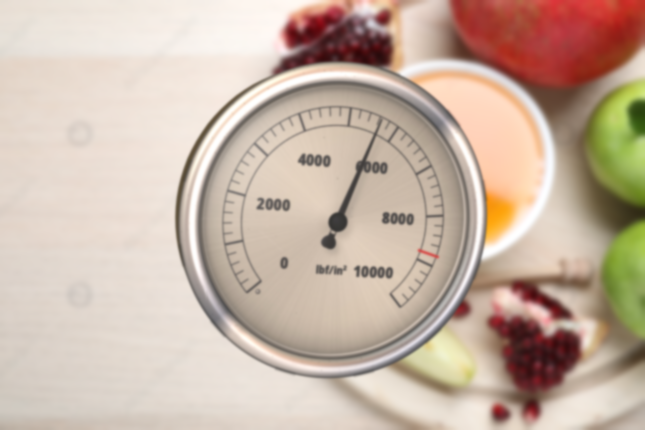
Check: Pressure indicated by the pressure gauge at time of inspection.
5600 psi
